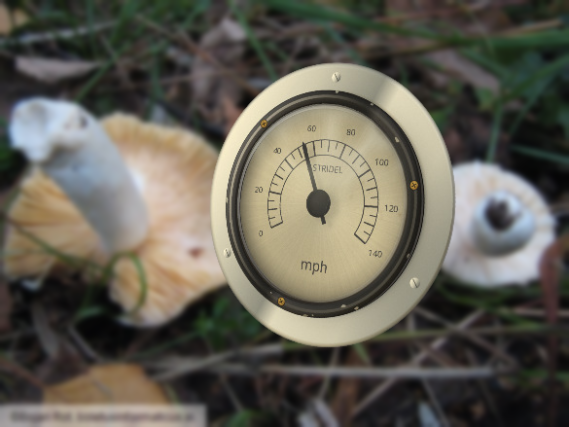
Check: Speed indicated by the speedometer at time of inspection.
55 mph
